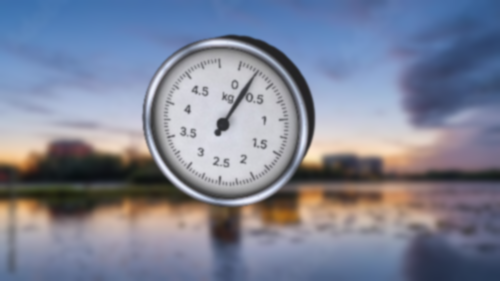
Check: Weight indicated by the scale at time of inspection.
0.25 kg
